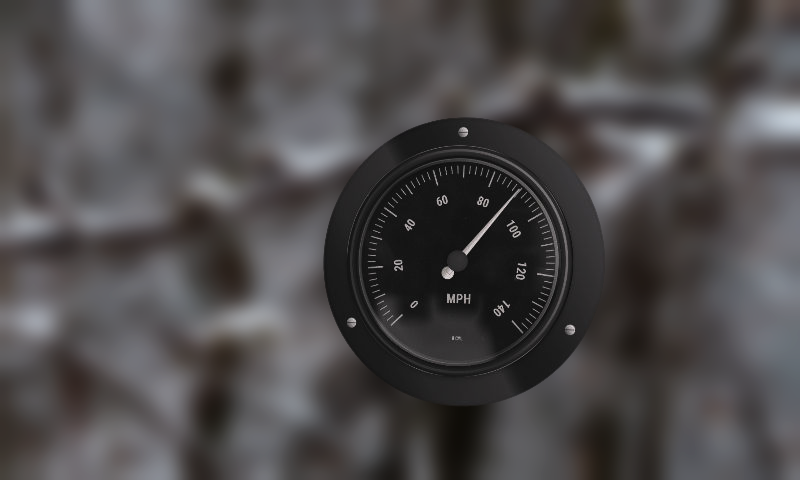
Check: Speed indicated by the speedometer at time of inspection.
90 mph
